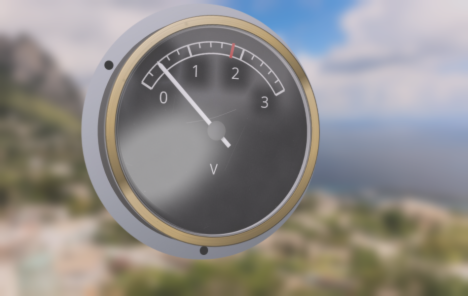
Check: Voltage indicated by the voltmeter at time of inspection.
0.4 V
